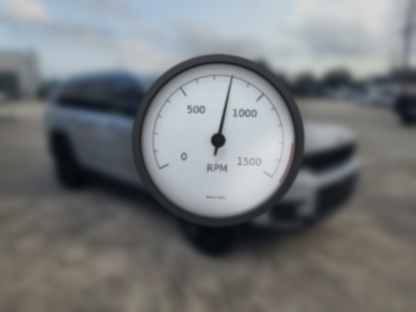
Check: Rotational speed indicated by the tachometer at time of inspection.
800 rpm
